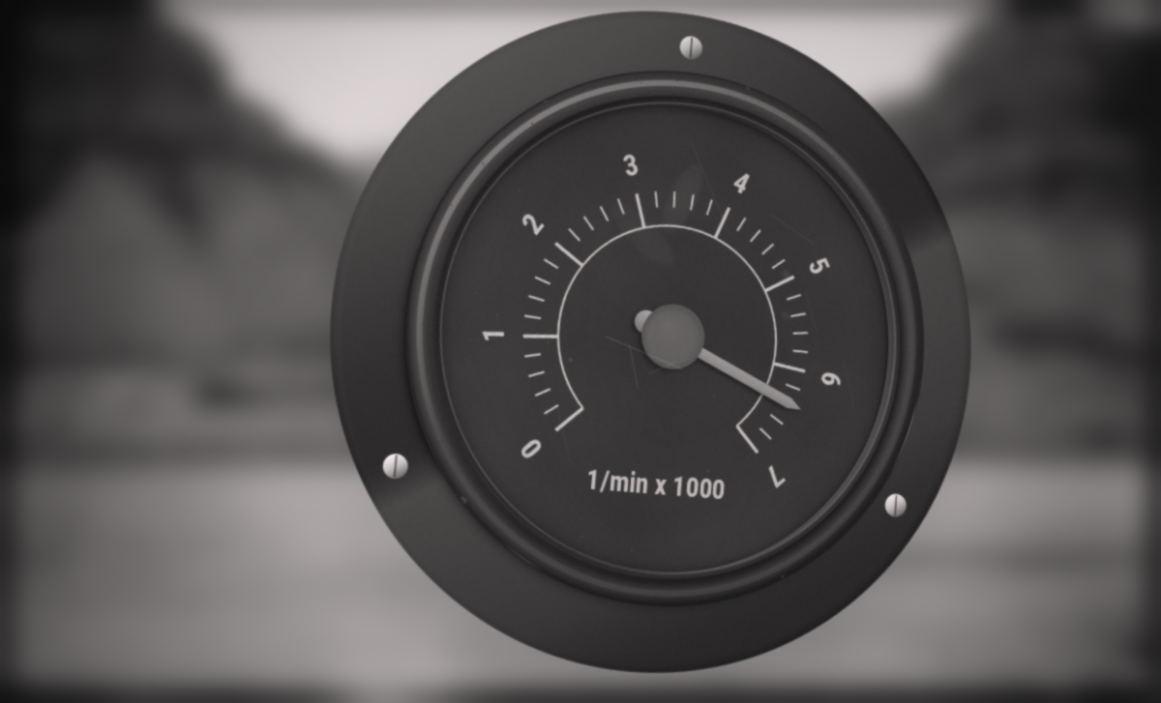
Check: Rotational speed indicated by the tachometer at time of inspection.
6400 rpm
